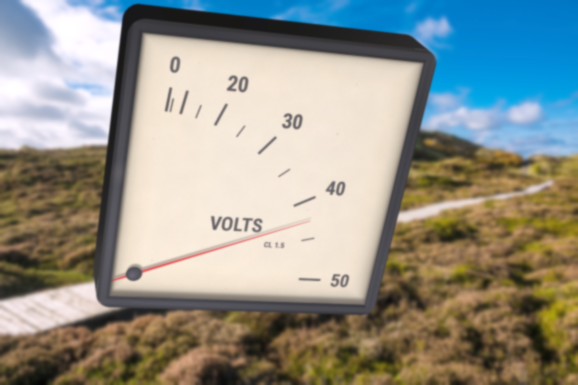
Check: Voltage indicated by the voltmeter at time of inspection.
42.5 V
